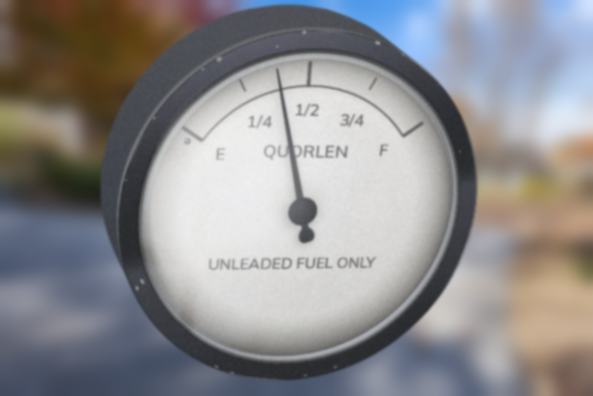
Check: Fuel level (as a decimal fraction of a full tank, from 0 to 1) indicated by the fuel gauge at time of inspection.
0.375
